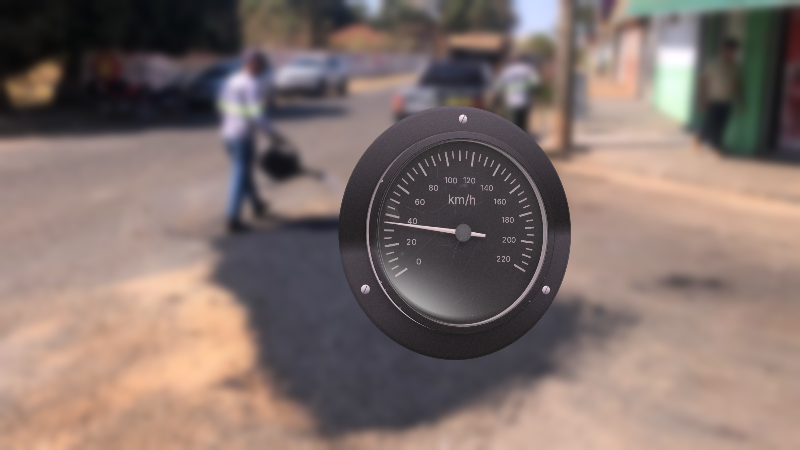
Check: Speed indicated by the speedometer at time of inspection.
35 km/h
